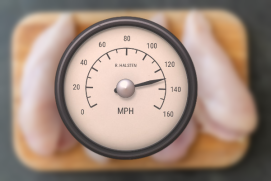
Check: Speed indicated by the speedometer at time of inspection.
130 mph
